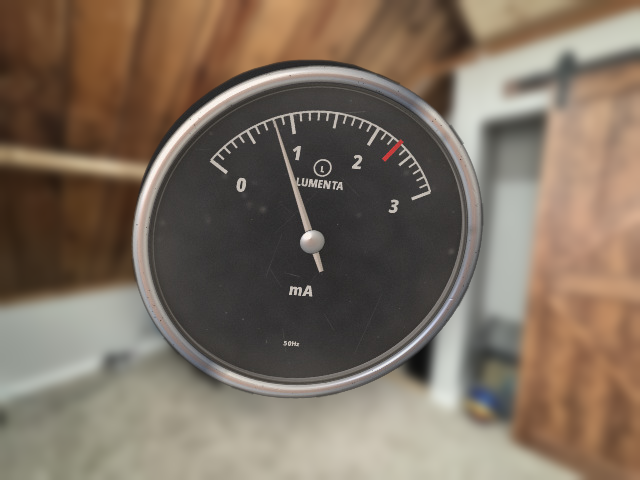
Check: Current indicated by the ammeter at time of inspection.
0.8 mA
